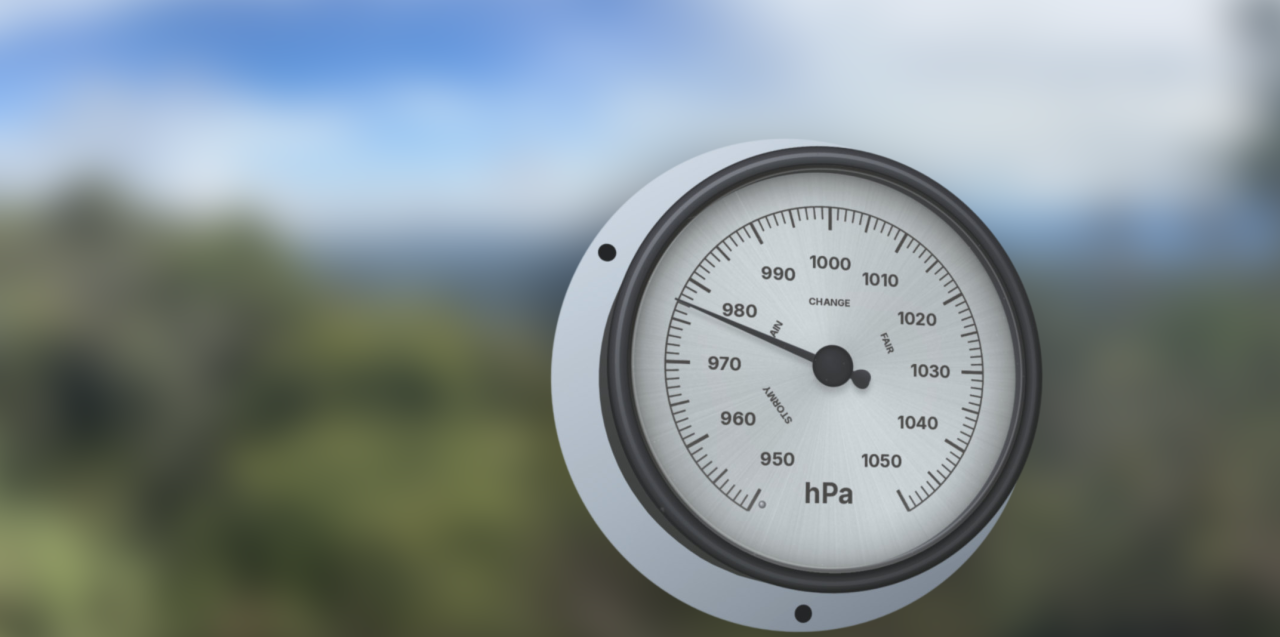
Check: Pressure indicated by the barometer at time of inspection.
977 hPa
